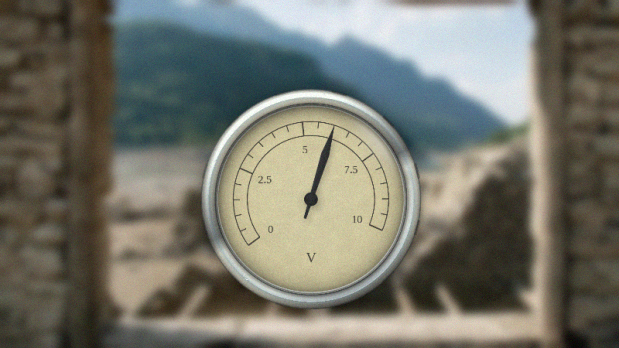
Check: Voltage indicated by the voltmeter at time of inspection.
6 V
